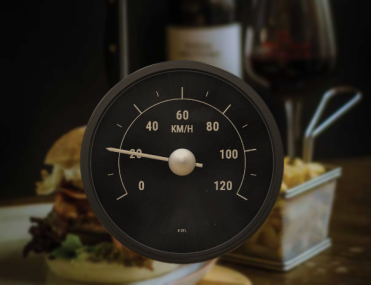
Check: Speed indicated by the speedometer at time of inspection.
20 km/h
